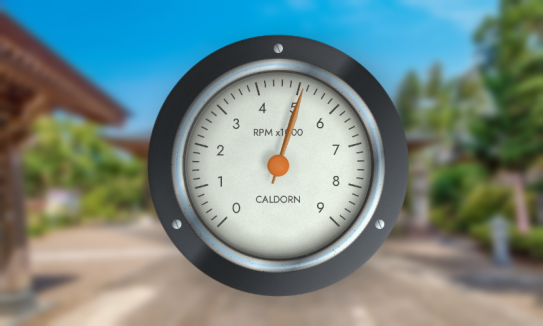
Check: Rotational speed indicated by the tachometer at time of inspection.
5100 rpm
